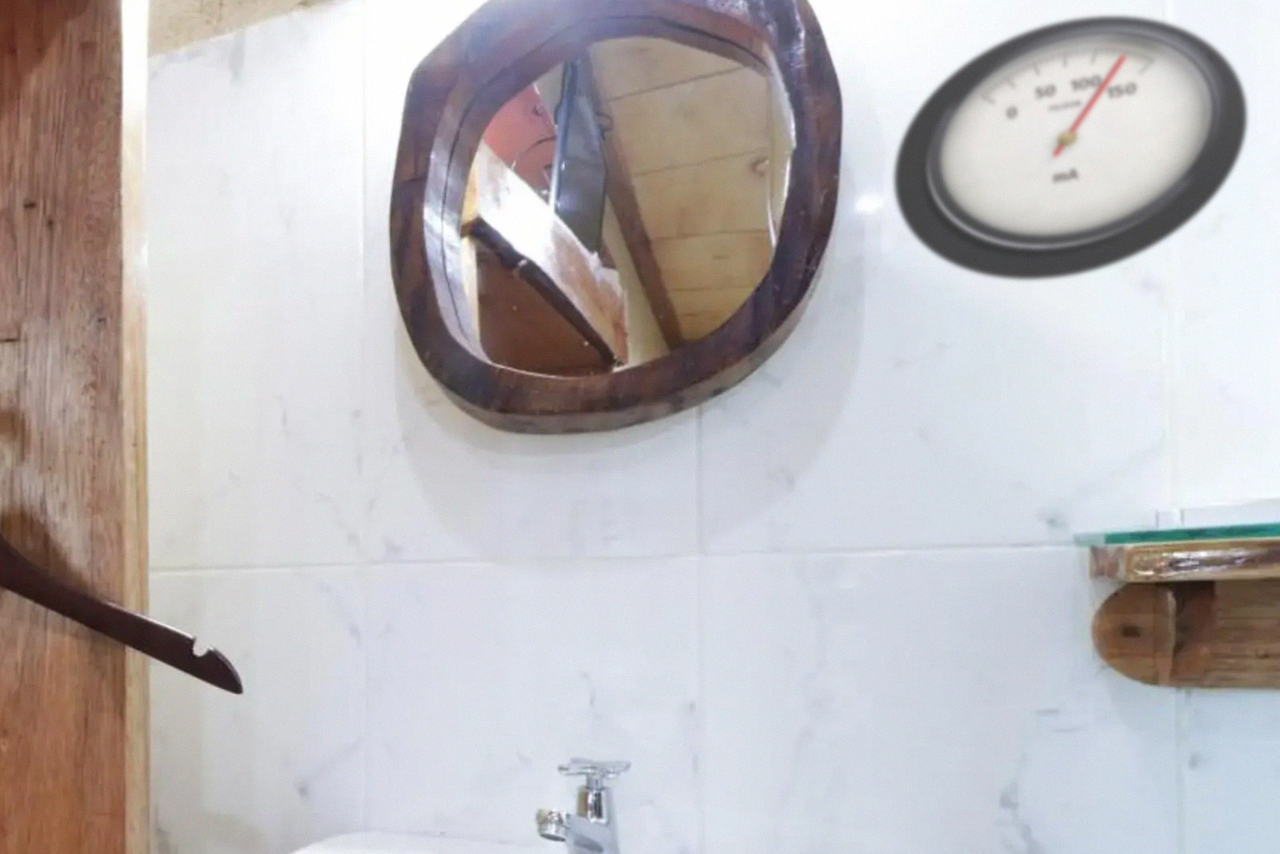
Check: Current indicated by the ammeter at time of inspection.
125 mA
